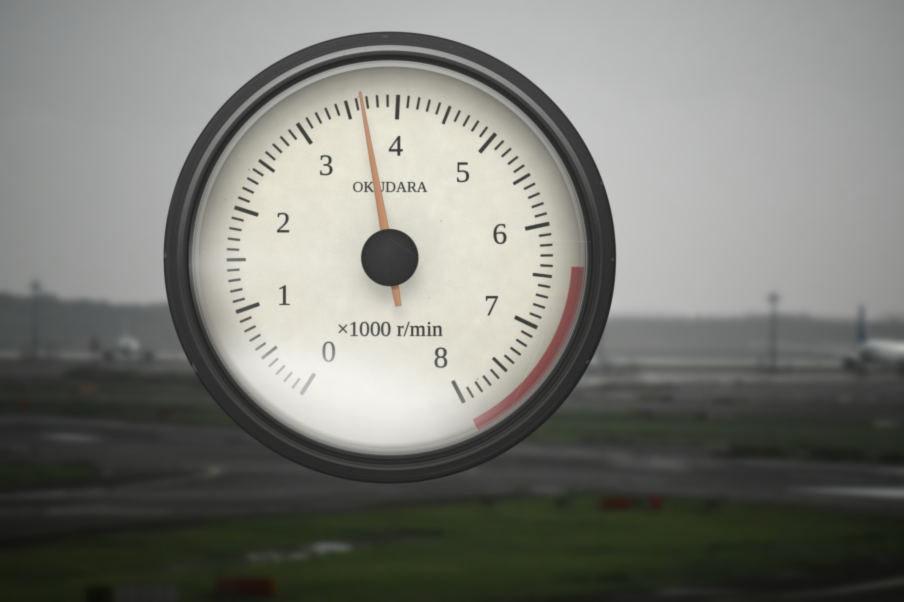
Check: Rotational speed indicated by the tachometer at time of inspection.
3650 rpm
